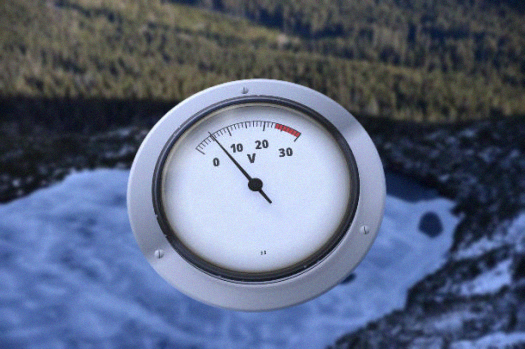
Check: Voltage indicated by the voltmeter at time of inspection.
5 V
